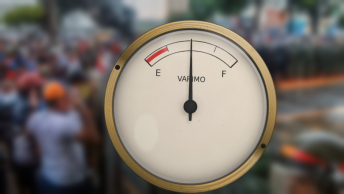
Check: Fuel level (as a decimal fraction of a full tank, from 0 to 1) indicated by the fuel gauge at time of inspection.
0.5
